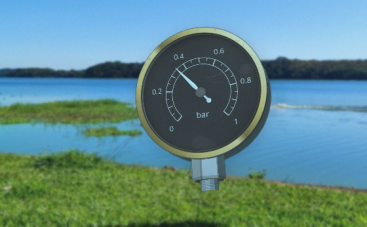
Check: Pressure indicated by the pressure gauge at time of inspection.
0.35 bar
